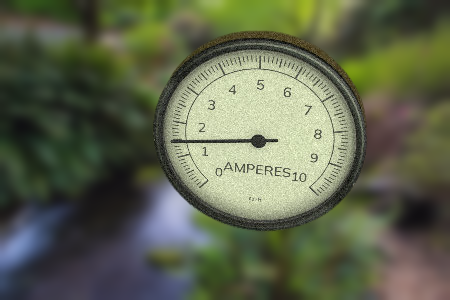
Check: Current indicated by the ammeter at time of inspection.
1.5 A
